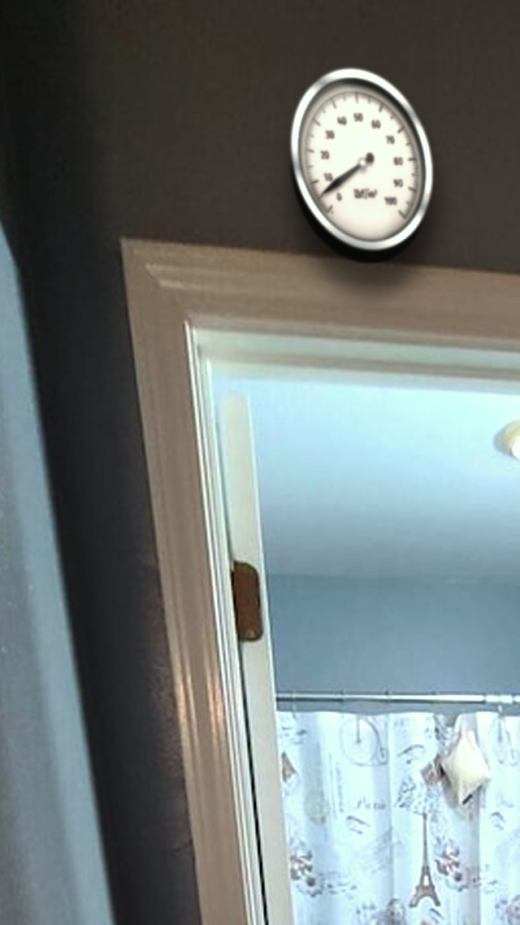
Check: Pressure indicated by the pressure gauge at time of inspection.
5 psi
